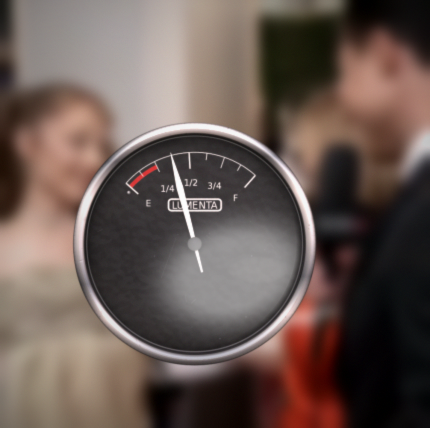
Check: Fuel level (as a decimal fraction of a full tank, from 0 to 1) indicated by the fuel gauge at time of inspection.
0.375
